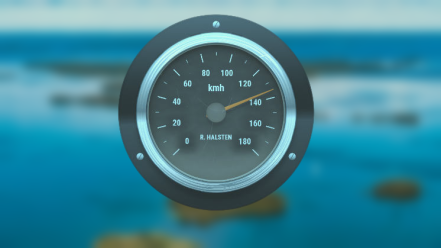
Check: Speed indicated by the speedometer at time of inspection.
135 km/h
